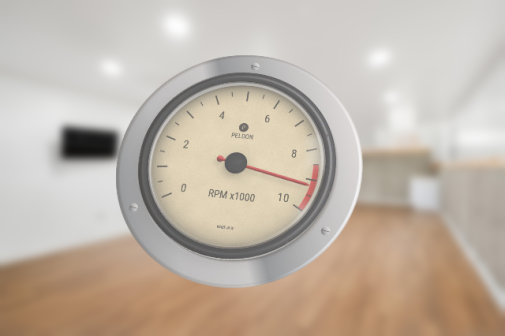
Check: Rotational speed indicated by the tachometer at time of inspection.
9250 rpm
